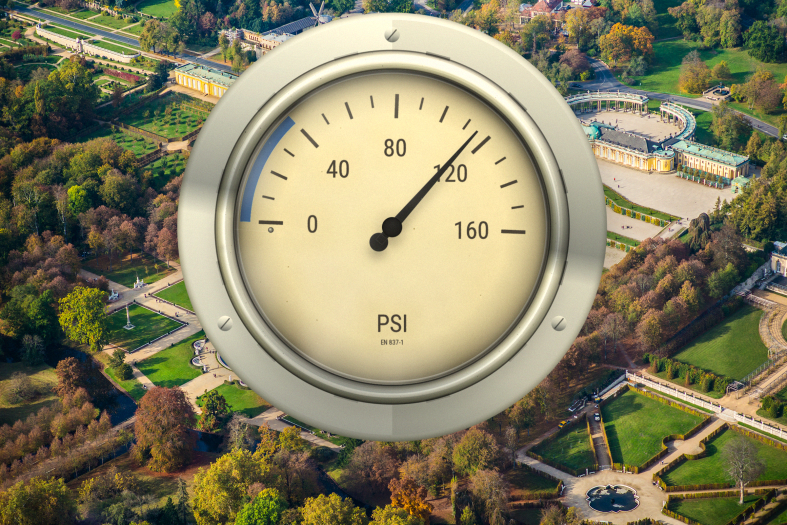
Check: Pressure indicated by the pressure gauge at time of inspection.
115 psi
